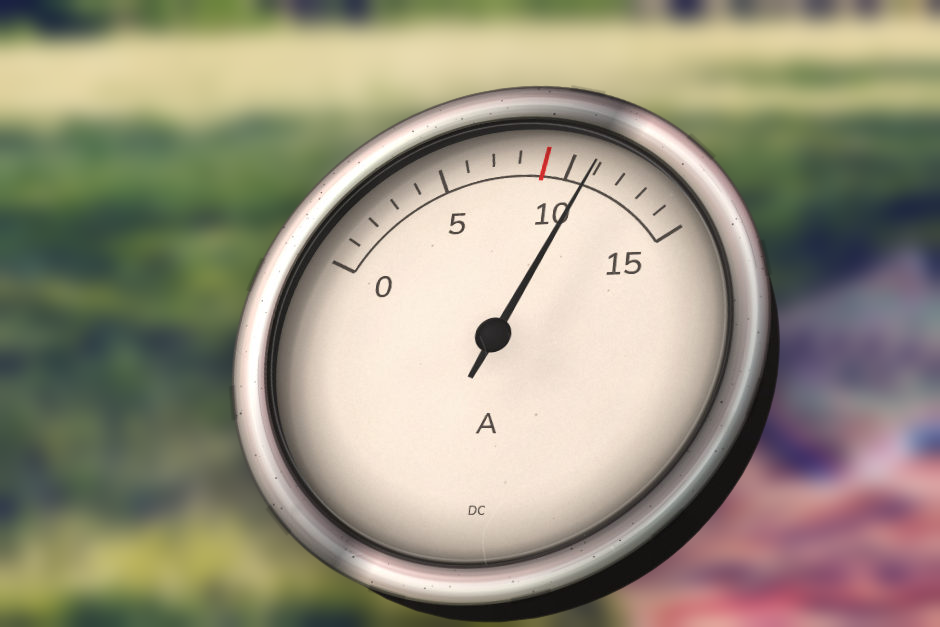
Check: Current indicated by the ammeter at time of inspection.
11 A
